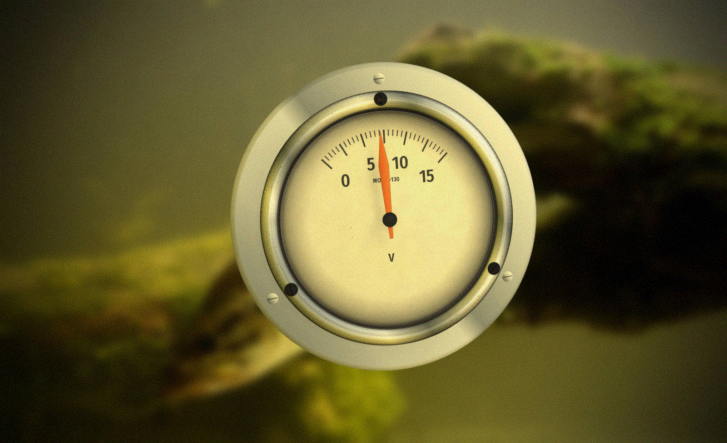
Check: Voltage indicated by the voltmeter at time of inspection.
7 V
